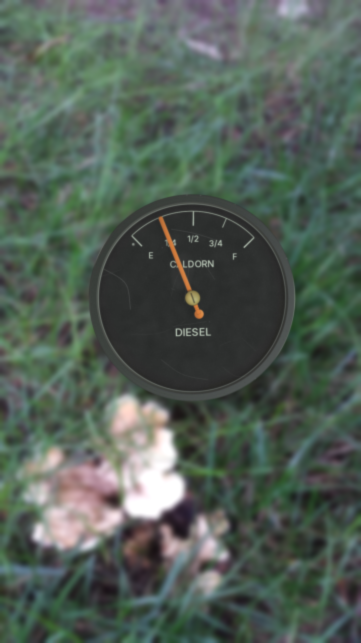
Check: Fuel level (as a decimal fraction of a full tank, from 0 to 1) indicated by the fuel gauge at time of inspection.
0.25
